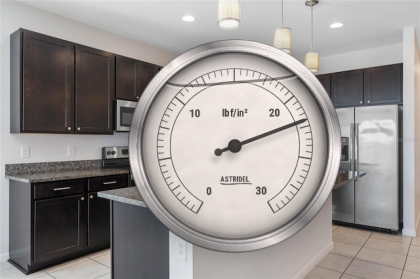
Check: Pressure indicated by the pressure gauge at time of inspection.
22 psi
